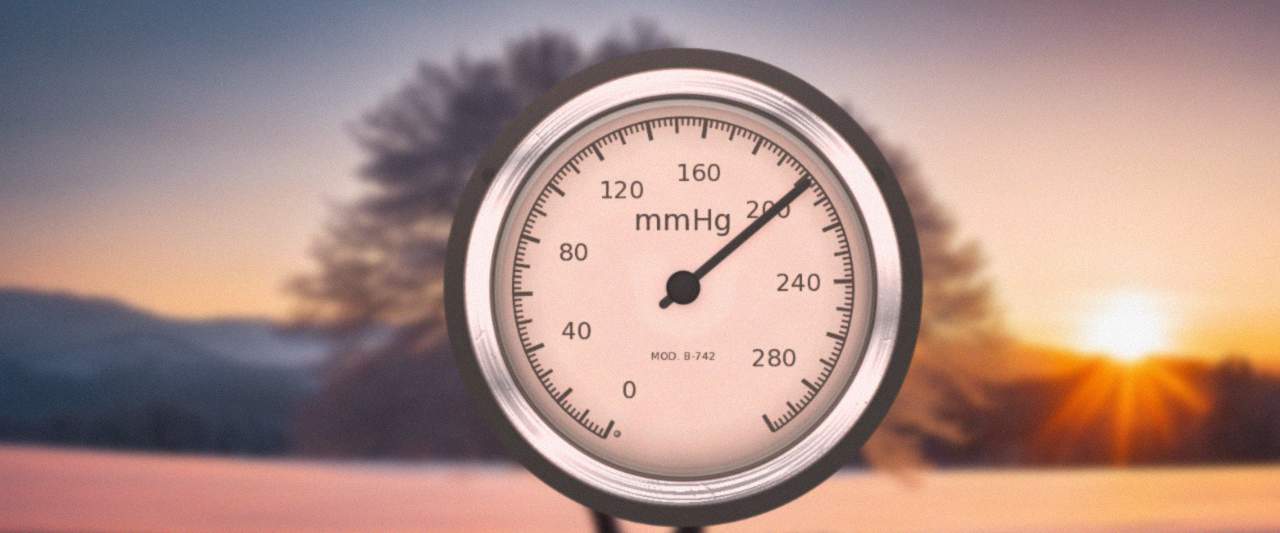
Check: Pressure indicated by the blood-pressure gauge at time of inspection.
202 mmHg
